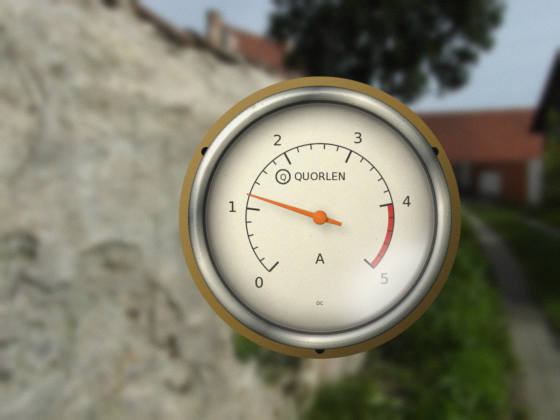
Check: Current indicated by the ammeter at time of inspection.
1.2 A
